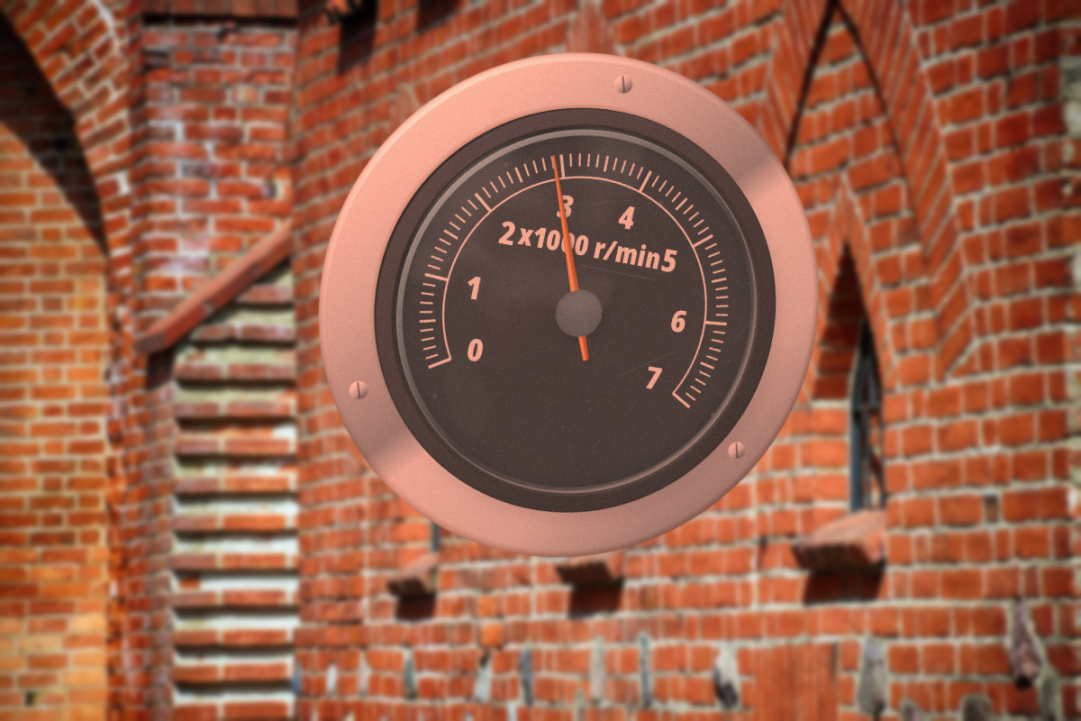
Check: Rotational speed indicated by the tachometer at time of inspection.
2900 rpm
